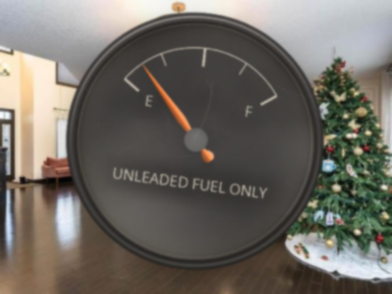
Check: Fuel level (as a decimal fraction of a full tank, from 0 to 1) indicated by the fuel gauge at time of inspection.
0.125
